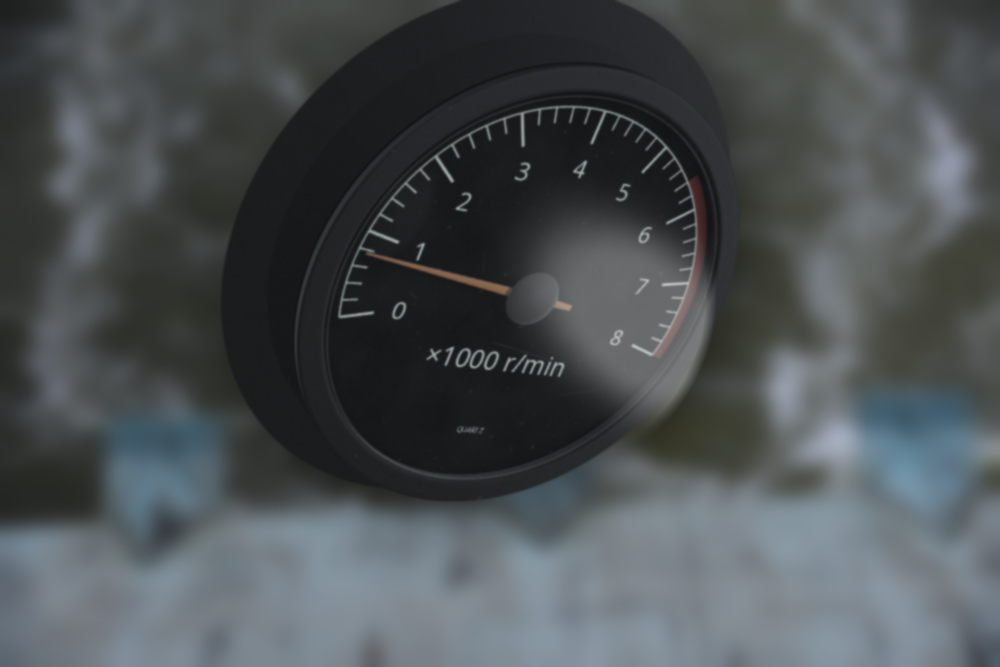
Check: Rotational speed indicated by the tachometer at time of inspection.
800 rpm
